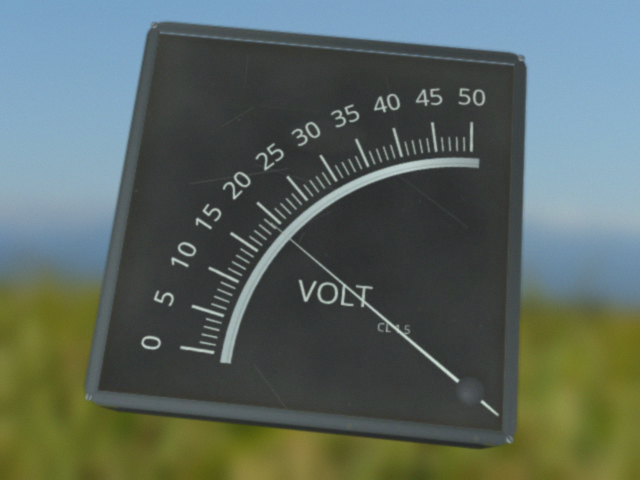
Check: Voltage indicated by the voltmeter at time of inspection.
19 V
